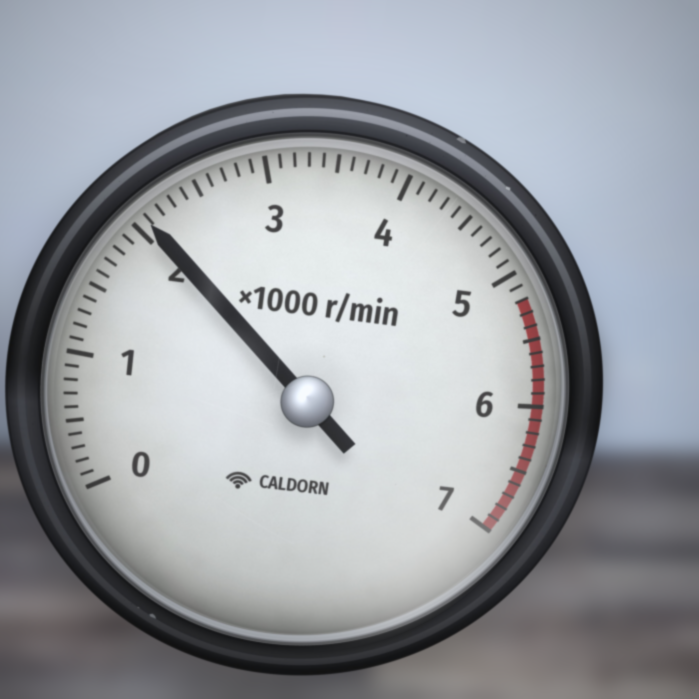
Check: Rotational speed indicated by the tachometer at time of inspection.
2100 rpm
